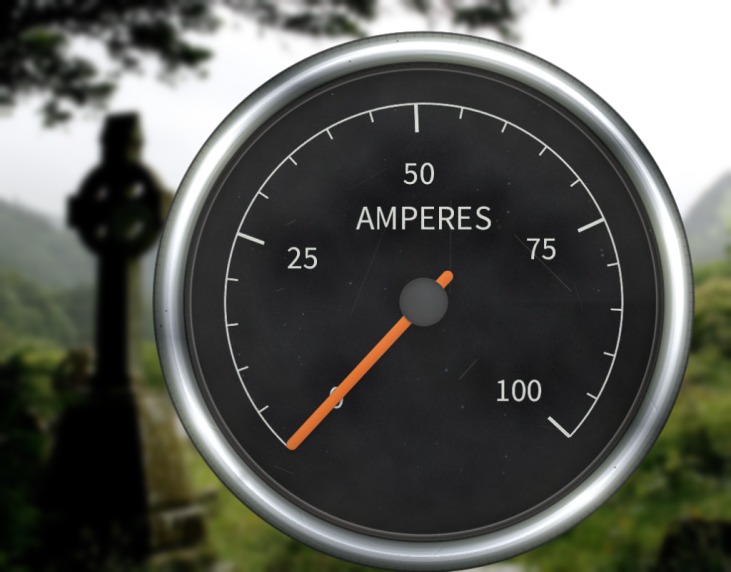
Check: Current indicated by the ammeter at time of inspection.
0 A
